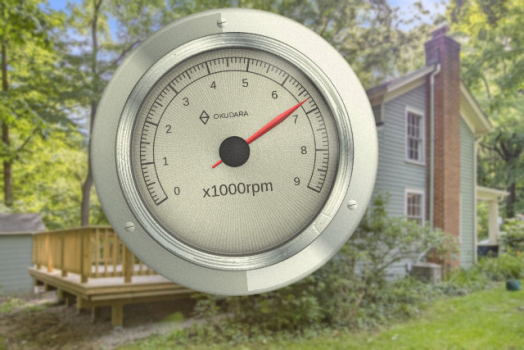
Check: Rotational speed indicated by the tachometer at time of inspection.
6700 rpm
